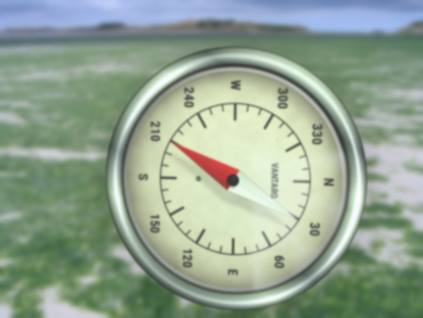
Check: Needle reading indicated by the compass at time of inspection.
210 °
